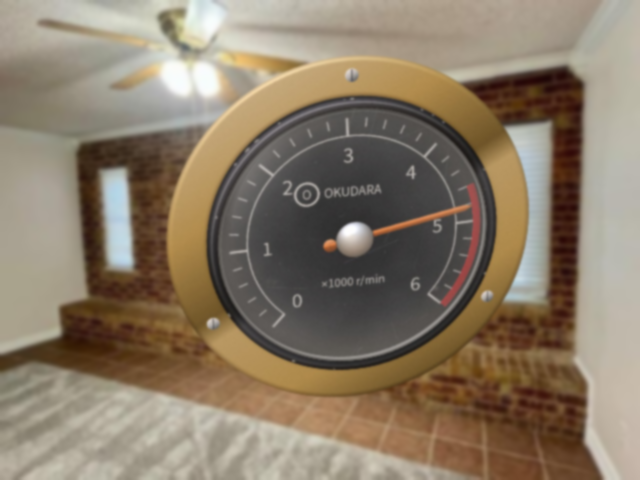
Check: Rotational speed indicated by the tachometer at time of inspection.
4800 rpm
